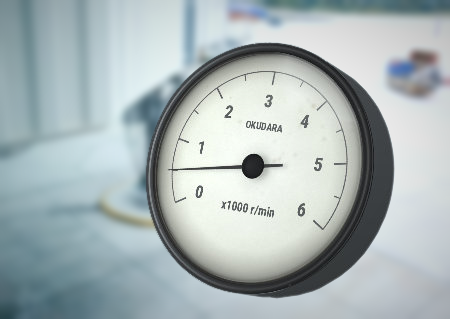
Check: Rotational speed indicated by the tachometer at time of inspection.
500 rpm
